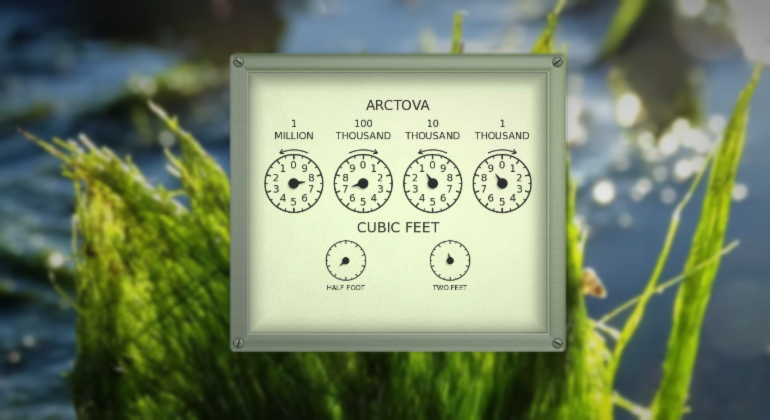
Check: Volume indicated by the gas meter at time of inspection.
770900 ft³
